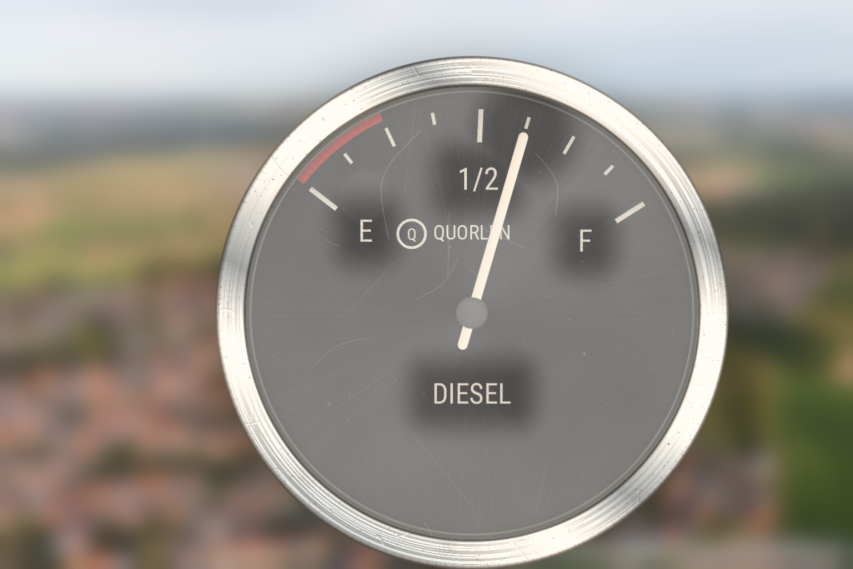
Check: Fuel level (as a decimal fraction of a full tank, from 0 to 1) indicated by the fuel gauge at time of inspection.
0.625
